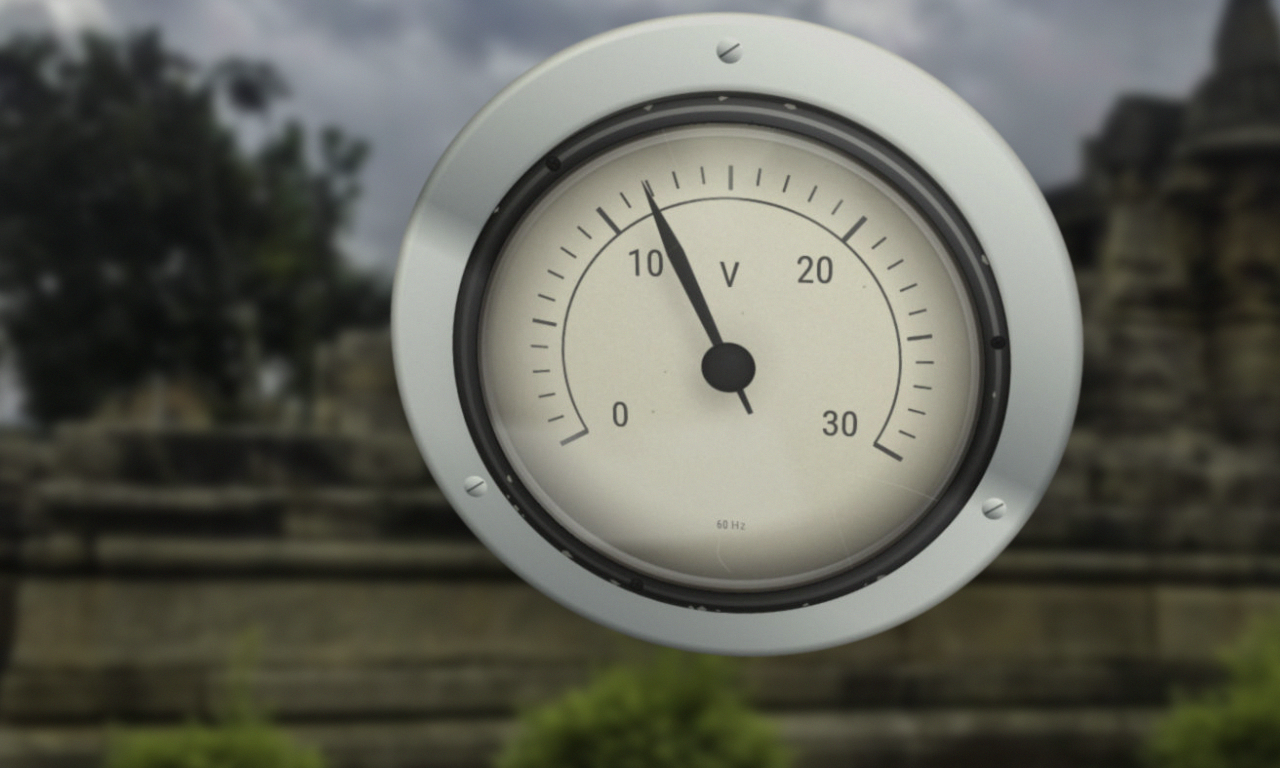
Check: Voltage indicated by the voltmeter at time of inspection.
12 V
